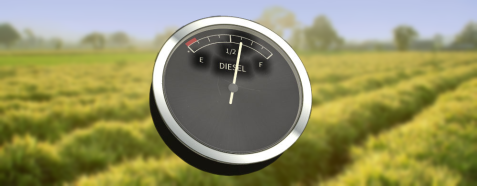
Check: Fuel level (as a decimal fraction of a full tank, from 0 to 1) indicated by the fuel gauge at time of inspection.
0.625
